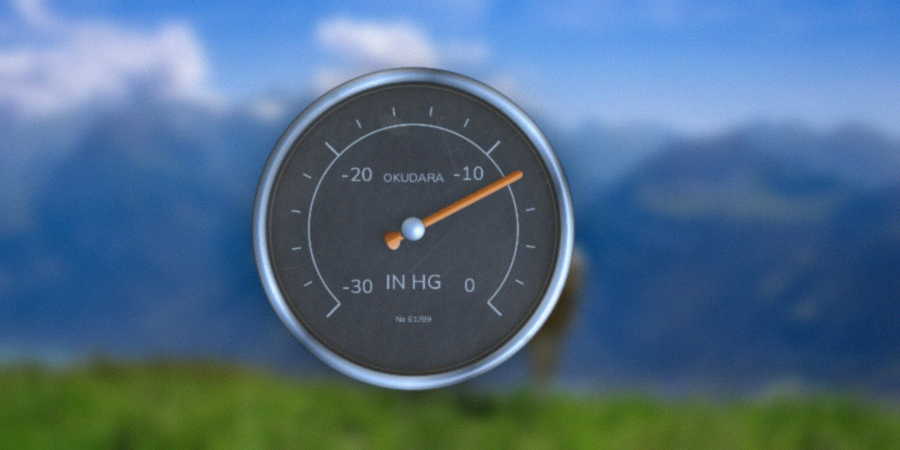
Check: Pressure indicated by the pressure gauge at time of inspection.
-8 inHg
